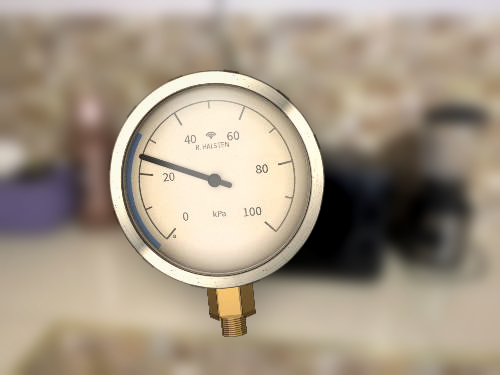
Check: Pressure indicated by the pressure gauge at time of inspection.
25 kPa
